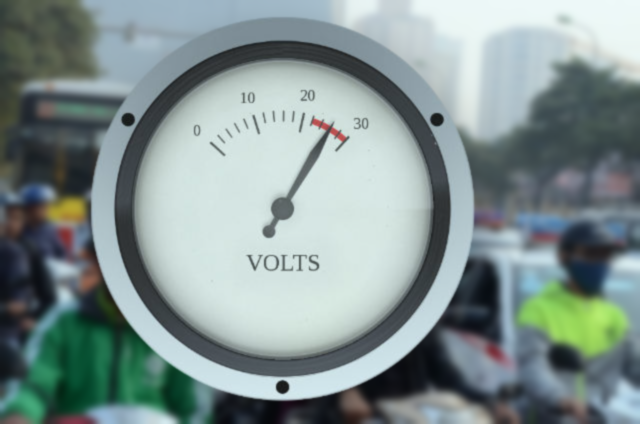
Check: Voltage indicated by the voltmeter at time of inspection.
26 V
